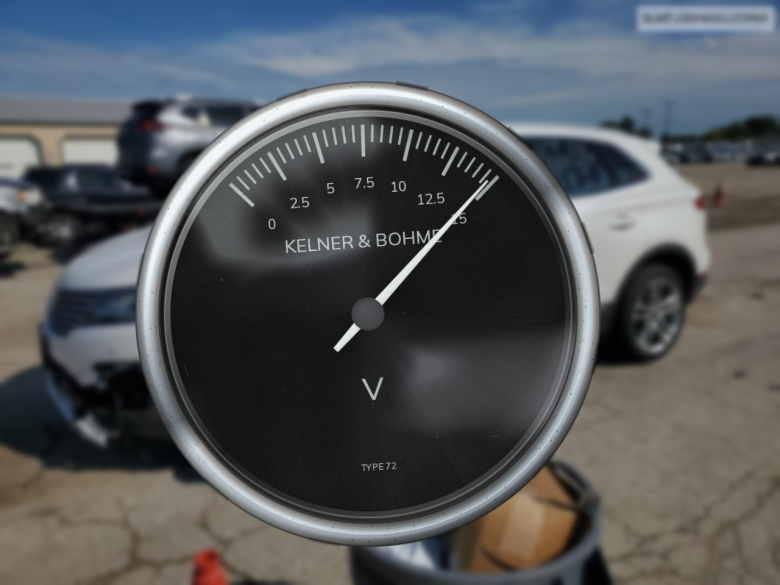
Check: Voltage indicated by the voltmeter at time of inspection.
14.75 V
